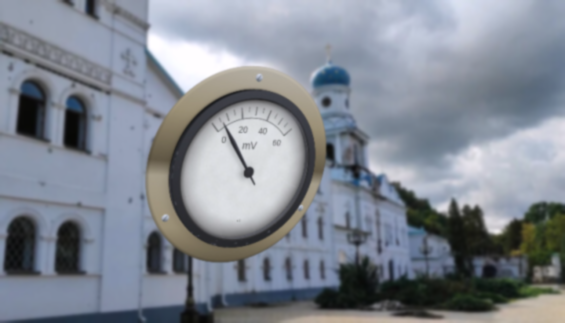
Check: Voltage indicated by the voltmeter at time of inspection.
5 mV
